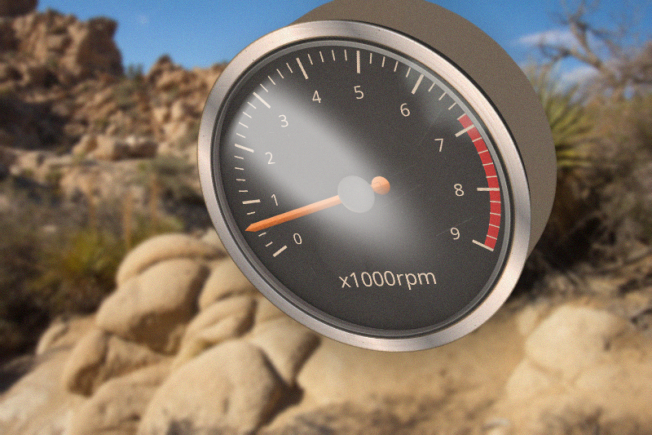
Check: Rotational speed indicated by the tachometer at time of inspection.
600 rpm
